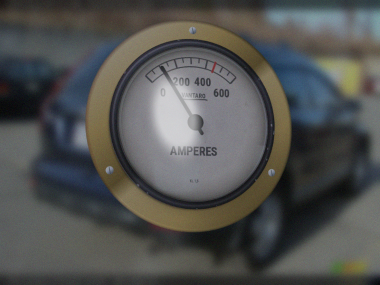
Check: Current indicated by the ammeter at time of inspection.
100 A
